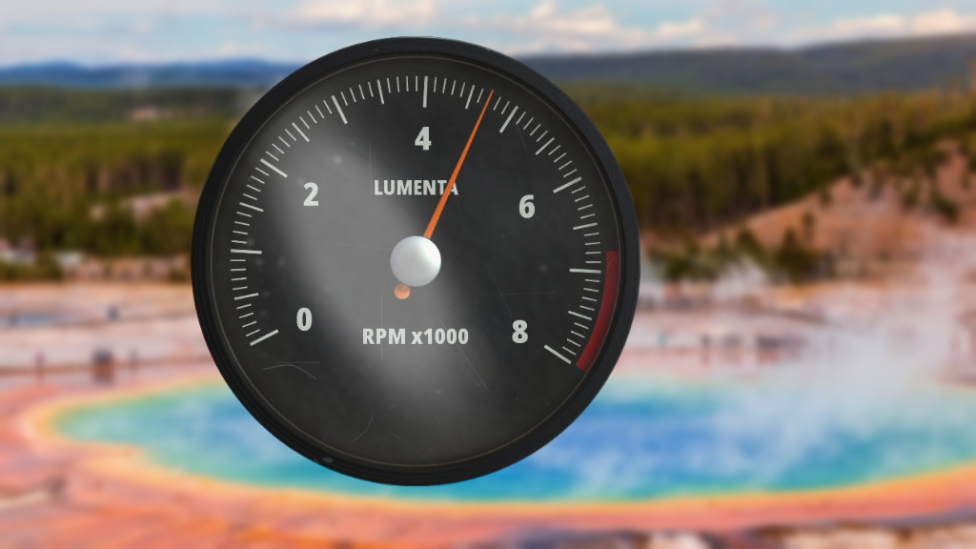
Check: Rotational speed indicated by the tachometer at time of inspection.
4700 rpm
